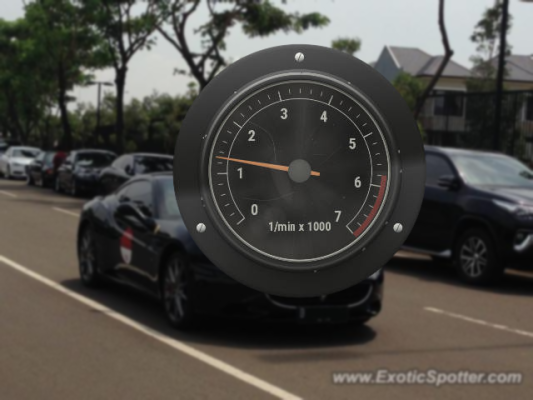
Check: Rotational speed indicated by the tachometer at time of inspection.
1300 rpm
